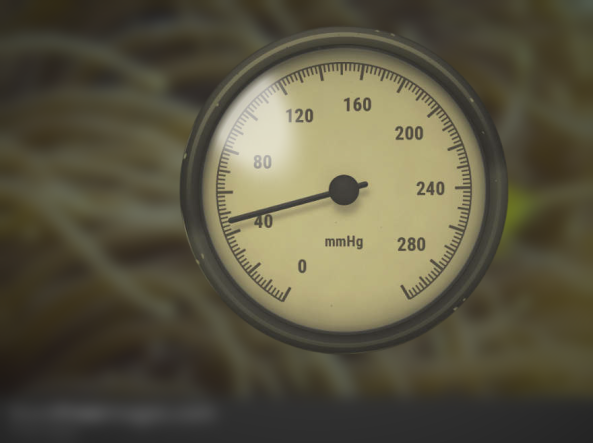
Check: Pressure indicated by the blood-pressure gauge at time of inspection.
46 mmHg
